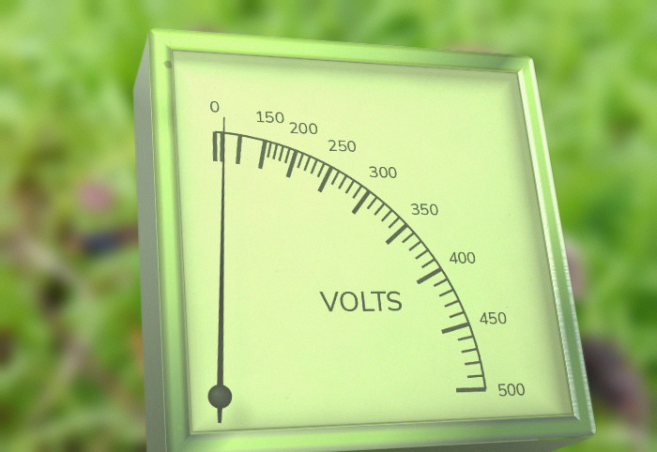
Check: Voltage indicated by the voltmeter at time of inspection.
50 V
